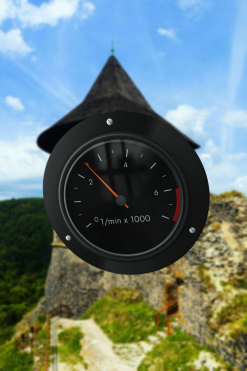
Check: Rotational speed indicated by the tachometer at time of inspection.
2500 rpm
